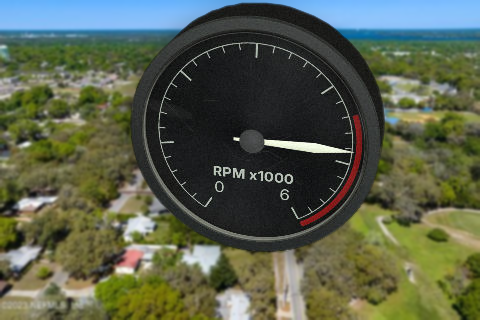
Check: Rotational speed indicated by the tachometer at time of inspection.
4800 rpm
